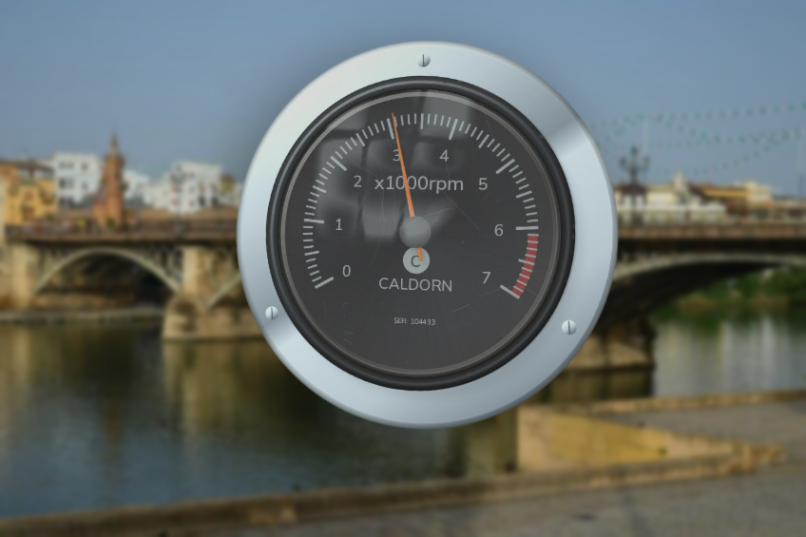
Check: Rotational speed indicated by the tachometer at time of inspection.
3100 rpm
